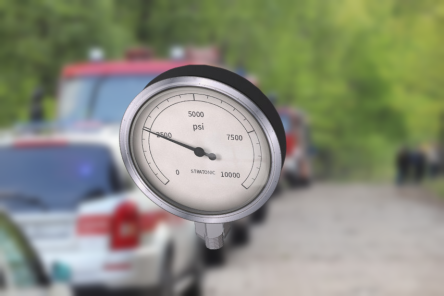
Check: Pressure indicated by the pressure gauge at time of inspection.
2500 psi
